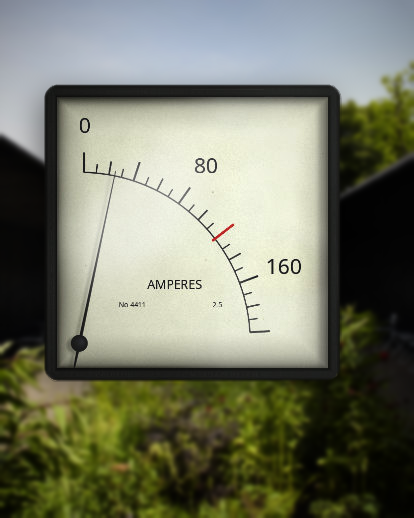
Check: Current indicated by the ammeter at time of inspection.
25 A
